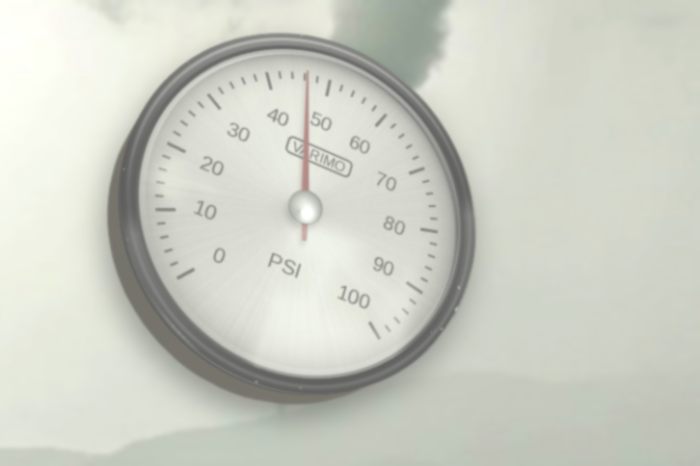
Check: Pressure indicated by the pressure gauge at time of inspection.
46 psi
